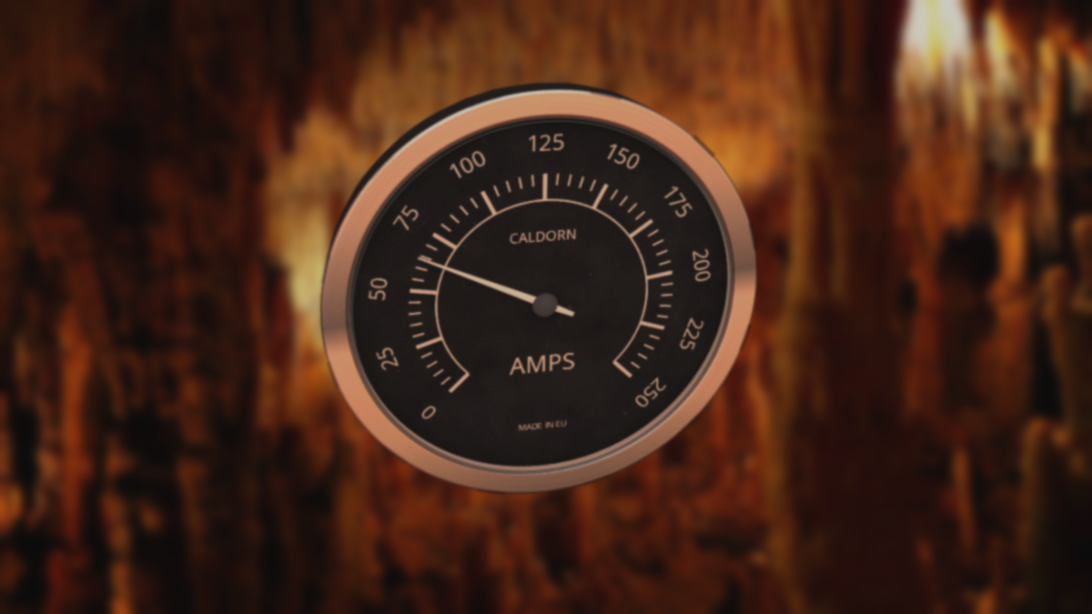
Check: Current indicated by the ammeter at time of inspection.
65 A
